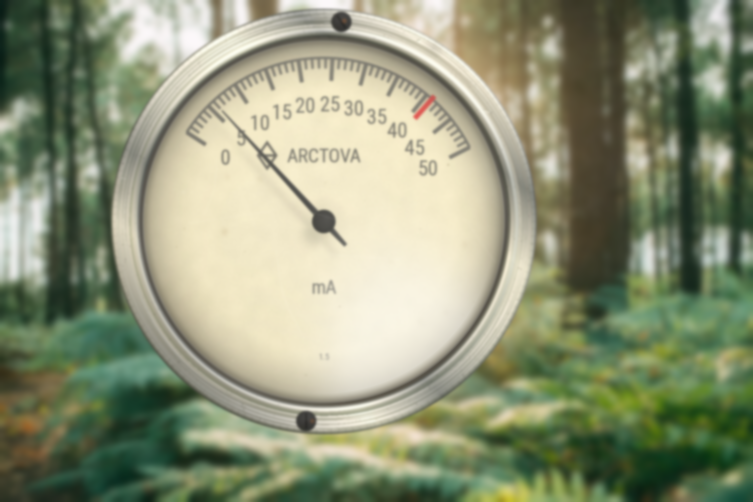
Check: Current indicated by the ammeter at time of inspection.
6 mA
